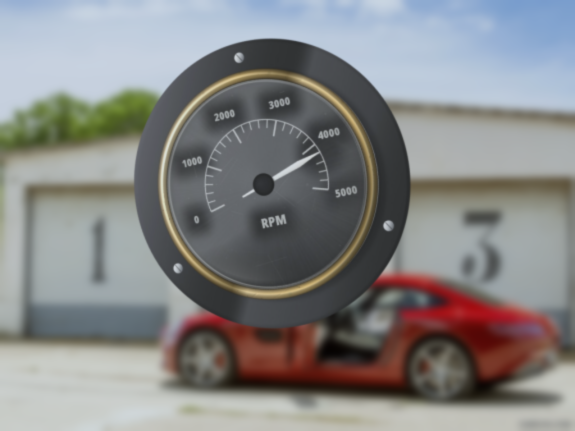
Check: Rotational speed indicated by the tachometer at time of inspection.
4200 rpm
